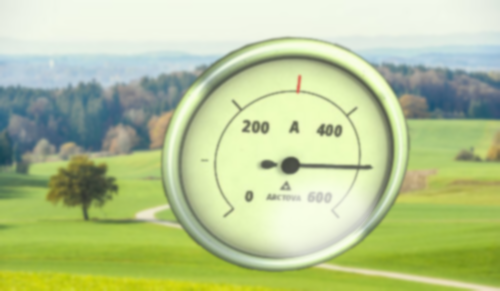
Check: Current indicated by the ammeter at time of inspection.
500 A
